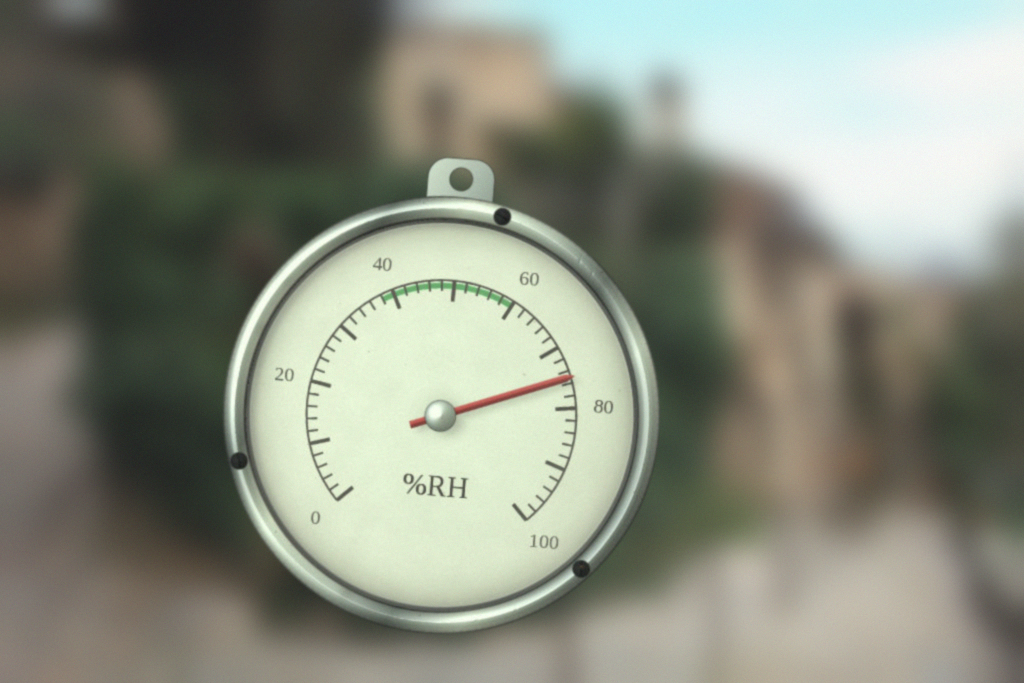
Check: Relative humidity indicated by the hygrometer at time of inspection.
75 %
